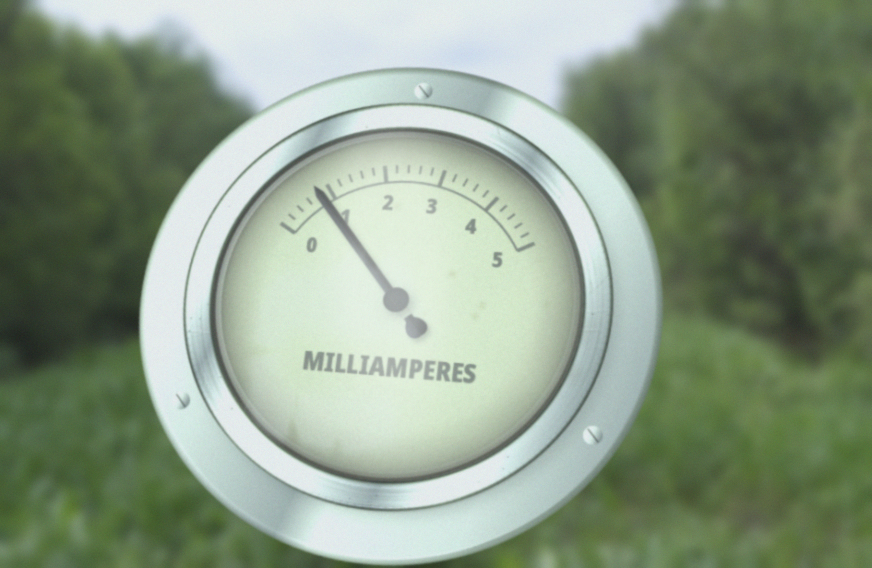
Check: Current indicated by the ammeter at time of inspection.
0.8 mA
